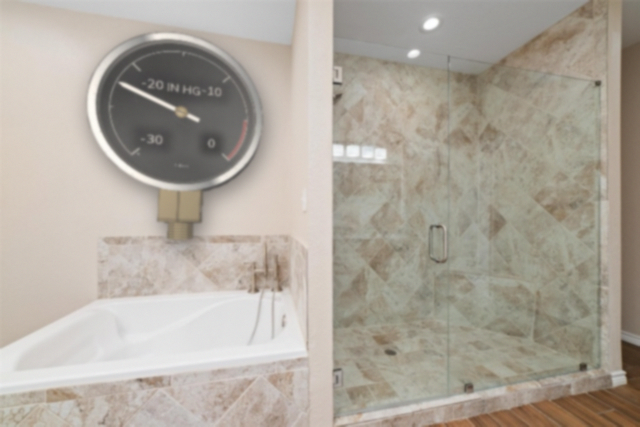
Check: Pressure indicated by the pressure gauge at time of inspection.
-22.5 inHg
